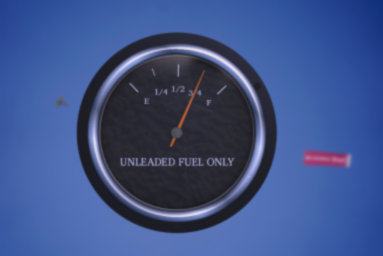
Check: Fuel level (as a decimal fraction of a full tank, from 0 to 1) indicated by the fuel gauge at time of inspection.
0.75
